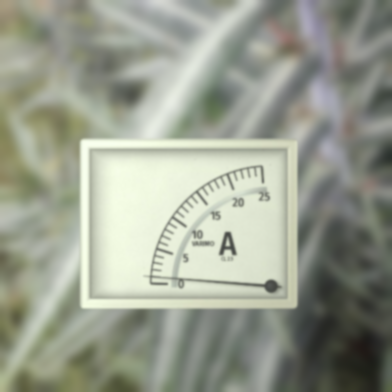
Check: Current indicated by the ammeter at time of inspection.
1 A
